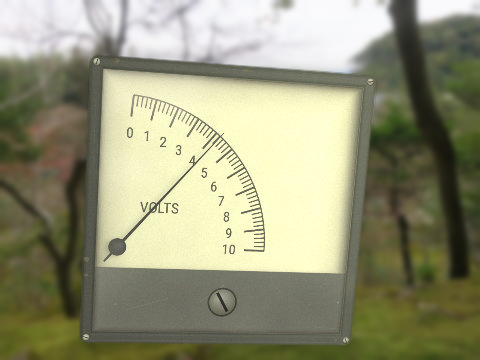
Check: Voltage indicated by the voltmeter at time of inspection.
4.2 V
